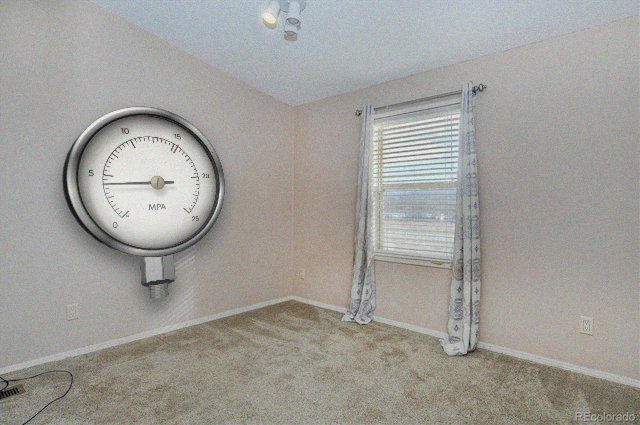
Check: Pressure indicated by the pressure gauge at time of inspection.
4 MPa
